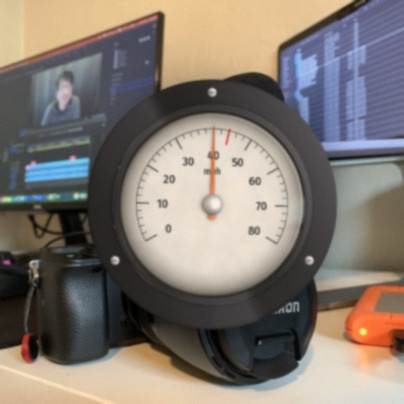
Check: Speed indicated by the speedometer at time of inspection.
40 mph
